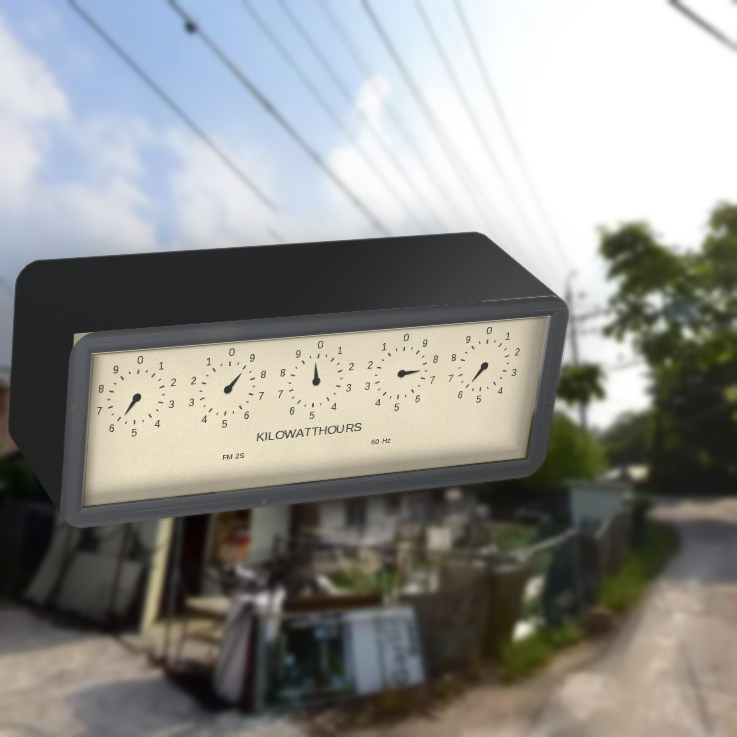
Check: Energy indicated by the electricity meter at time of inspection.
58976 kWh
